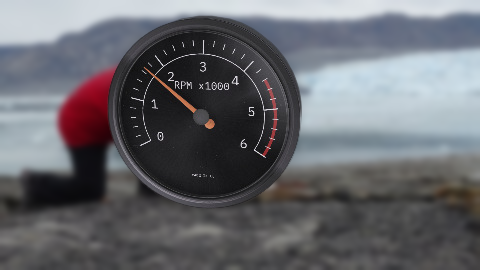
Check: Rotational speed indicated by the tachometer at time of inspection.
1700 rpm
